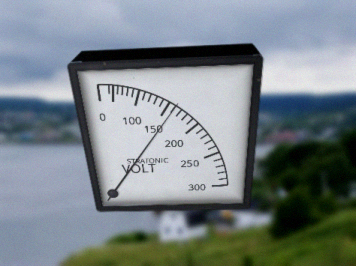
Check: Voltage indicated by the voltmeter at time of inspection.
160 V
